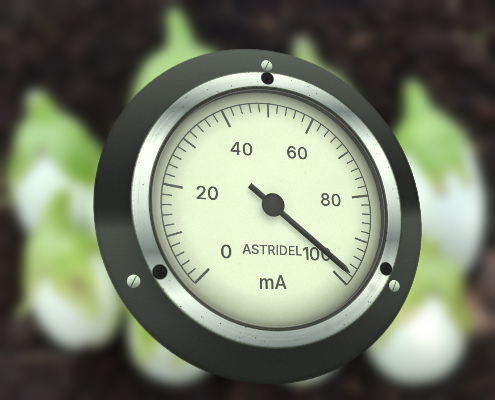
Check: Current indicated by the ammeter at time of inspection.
98 mA
